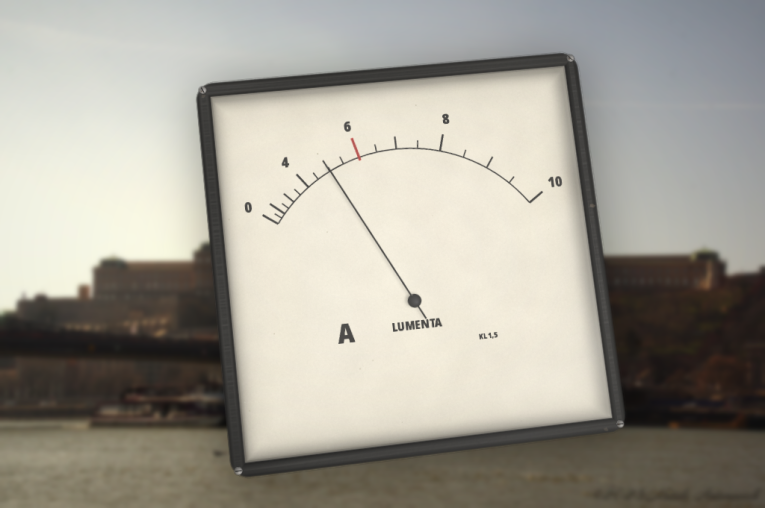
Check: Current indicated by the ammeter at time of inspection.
5 A
